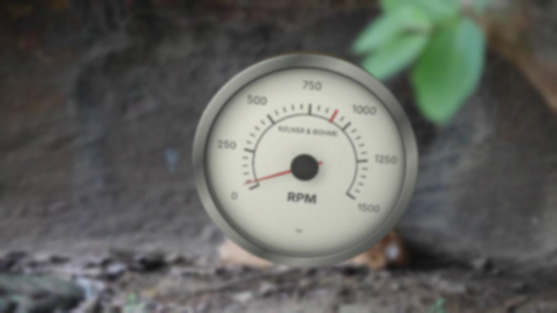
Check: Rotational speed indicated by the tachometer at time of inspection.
50 rpm
